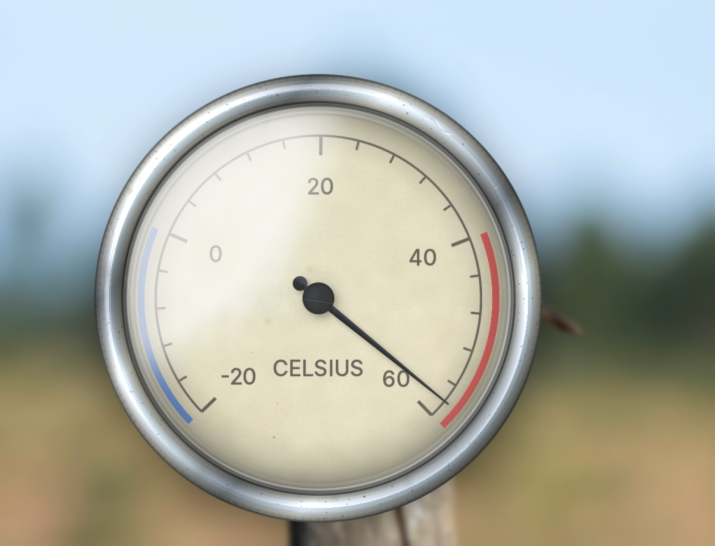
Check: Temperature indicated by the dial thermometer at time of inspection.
58 °C
